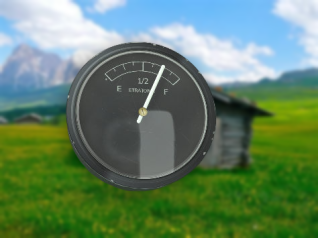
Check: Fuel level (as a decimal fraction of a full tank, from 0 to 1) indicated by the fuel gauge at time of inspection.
0.75
